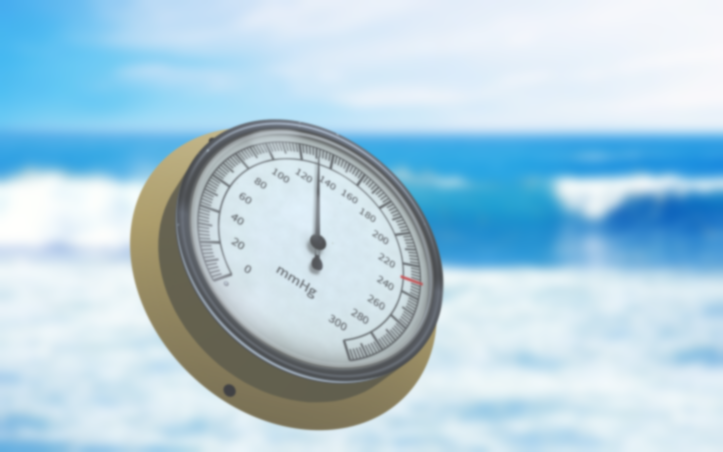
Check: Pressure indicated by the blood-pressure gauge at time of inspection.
130 mmHg
